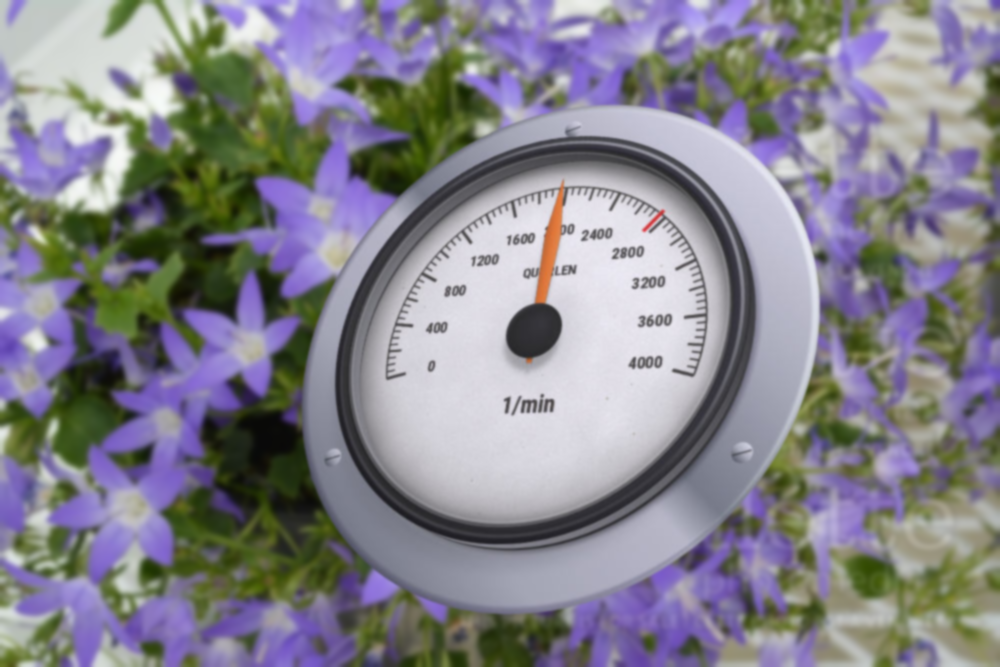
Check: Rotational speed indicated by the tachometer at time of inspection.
2000 rpm
